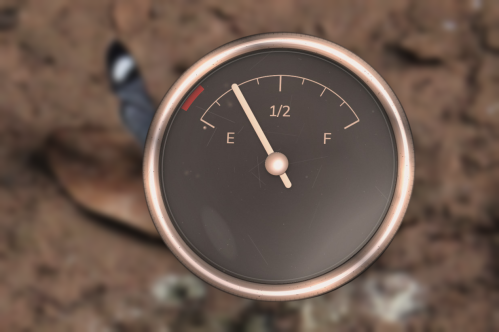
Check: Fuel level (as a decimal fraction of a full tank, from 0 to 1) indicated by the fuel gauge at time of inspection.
0.25
